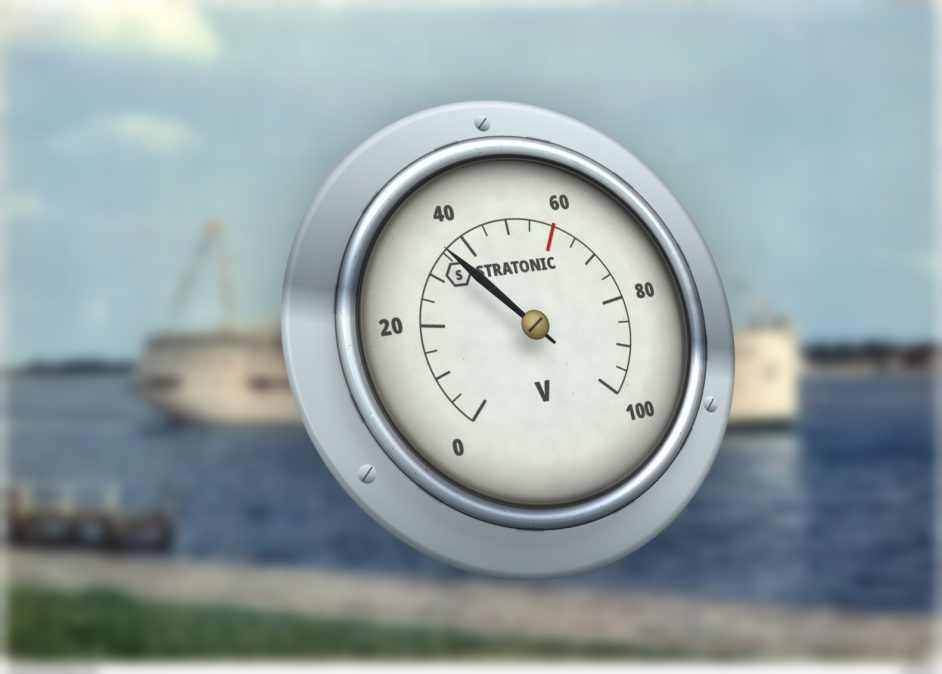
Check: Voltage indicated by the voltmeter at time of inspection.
35 V
